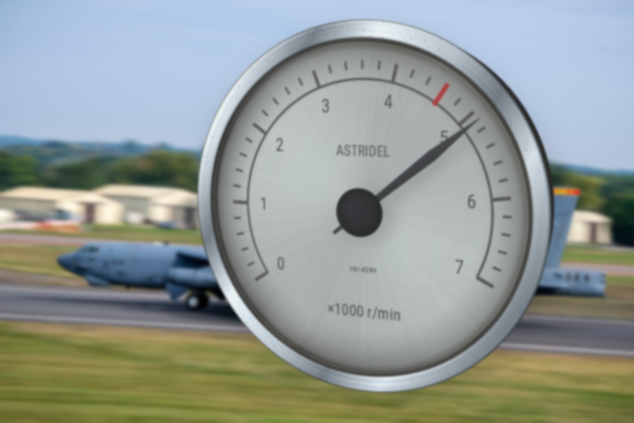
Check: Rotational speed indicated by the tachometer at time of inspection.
5100 rpm
